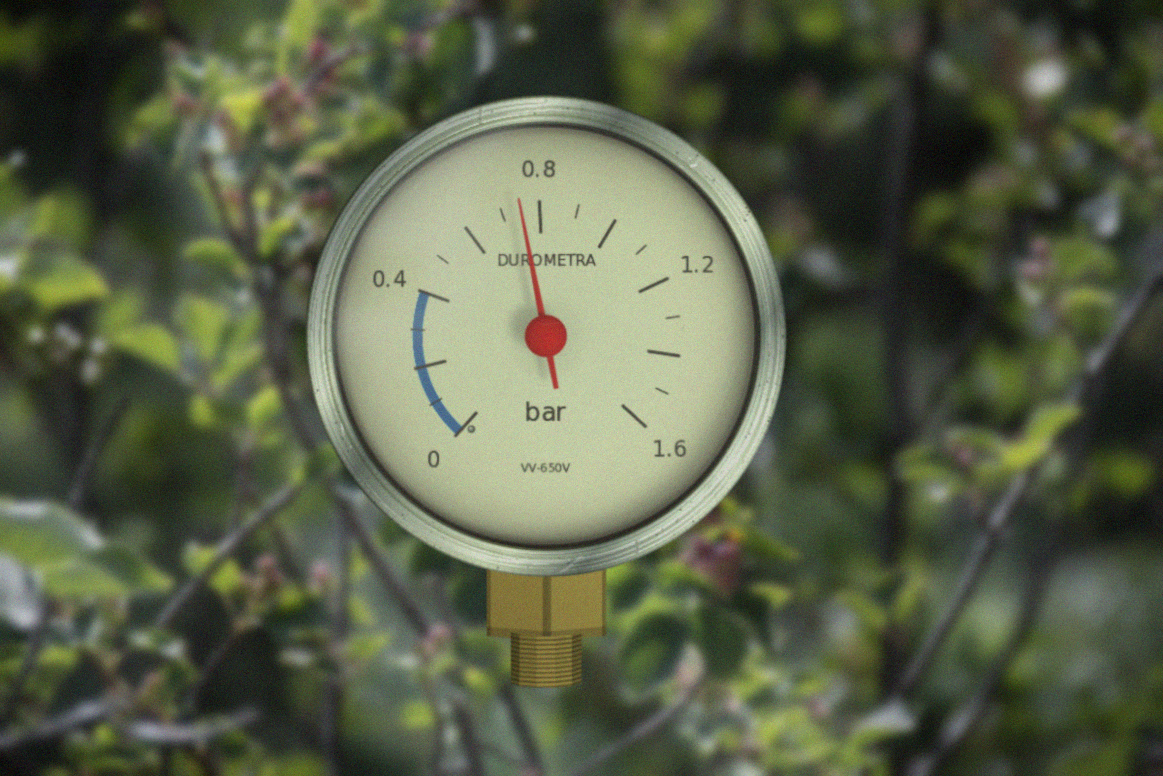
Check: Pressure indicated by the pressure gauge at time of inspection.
0.75 bar
